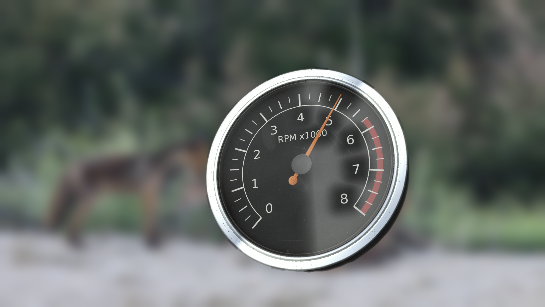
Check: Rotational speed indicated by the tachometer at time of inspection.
5000 rpm
